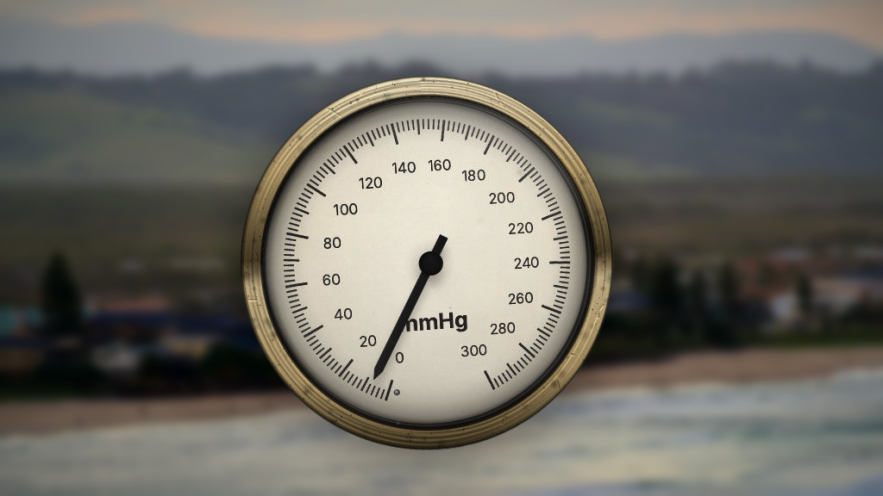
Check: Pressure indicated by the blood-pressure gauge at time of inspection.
8 mmHg
